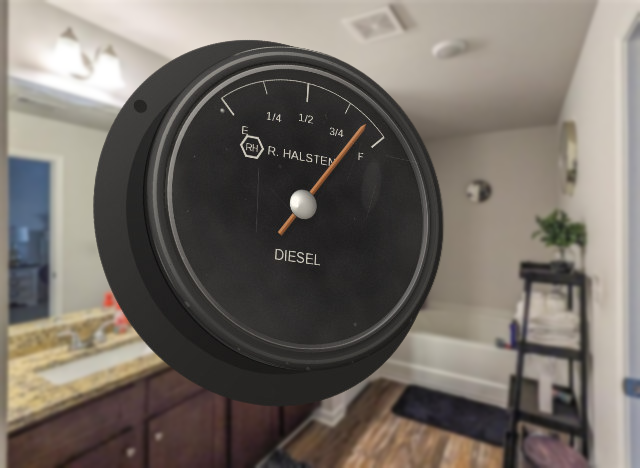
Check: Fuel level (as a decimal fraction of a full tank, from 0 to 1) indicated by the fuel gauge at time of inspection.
0.875
